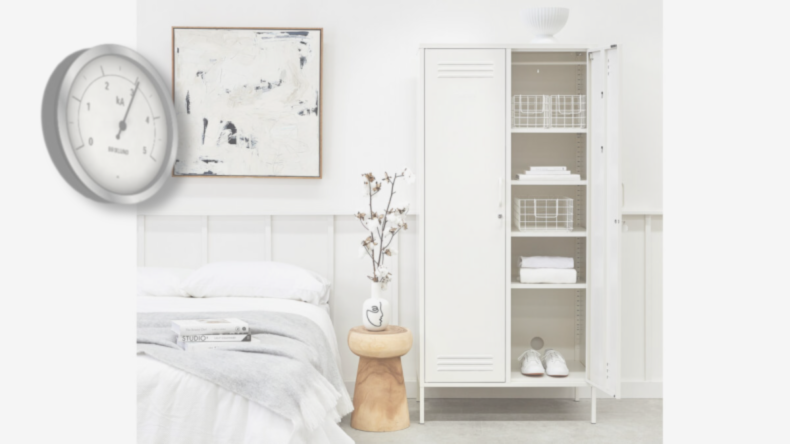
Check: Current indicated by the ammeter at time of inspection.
3 kA
